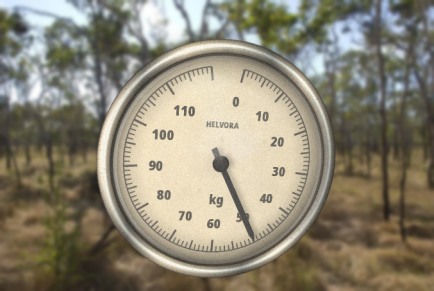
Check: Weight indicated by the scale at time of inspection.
50 kg
